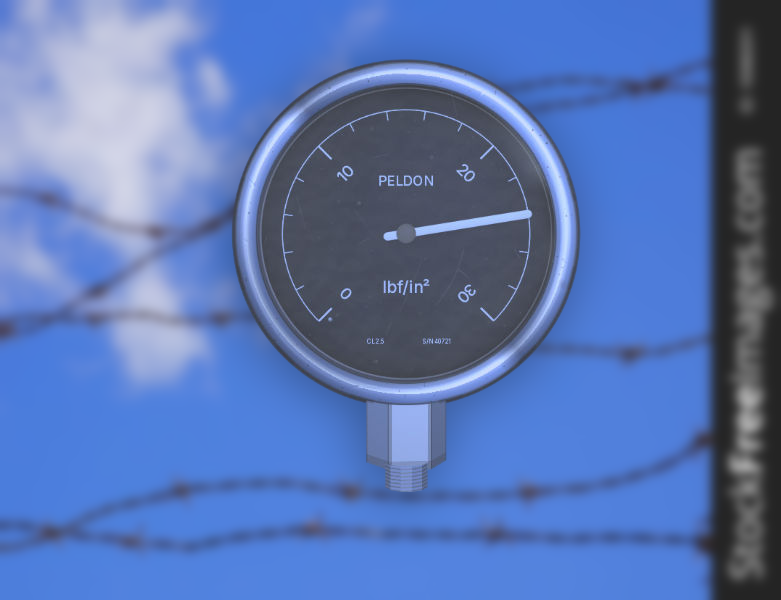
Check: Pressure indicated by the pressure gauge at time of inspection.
24 psi
